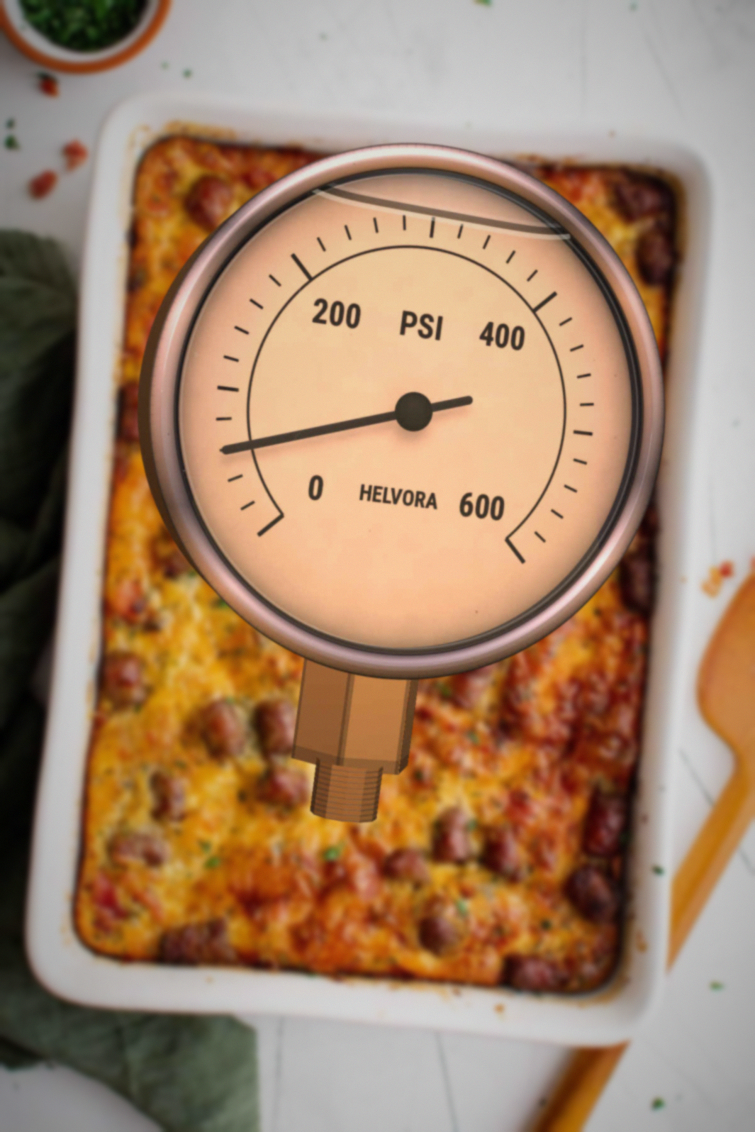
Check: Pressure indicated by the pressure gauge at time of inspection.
60 psi
